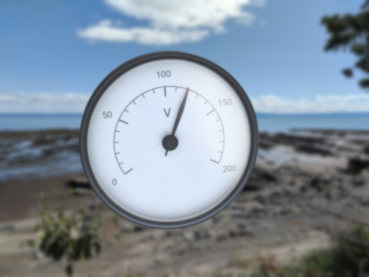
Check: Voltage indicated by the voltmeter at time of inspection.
120 V
